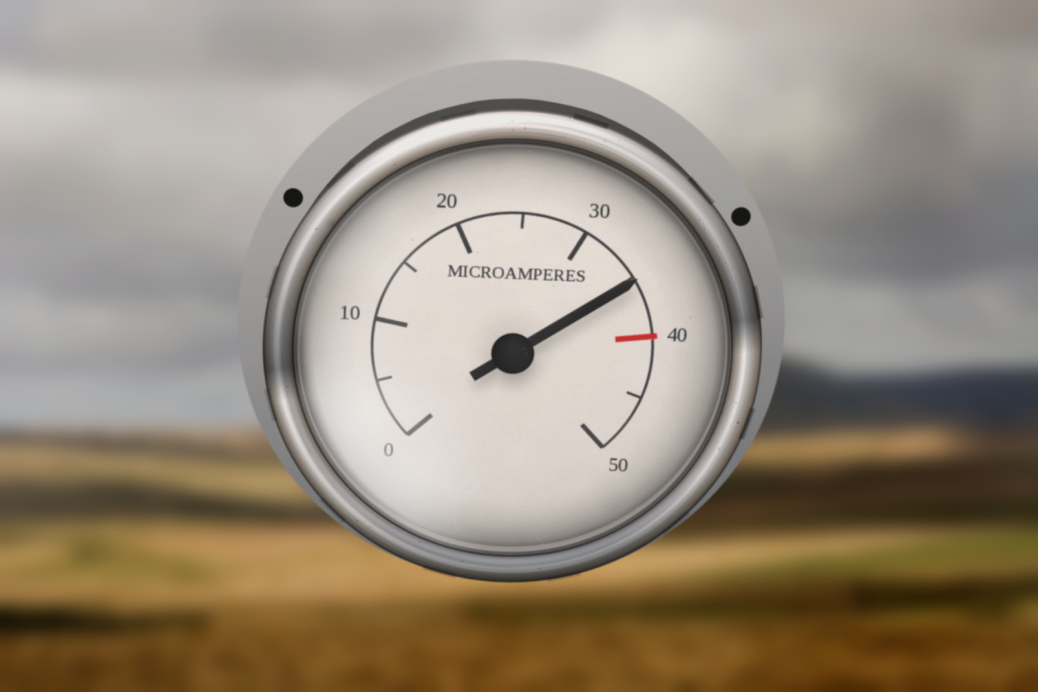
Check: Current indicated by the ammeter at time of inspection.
35 µA
